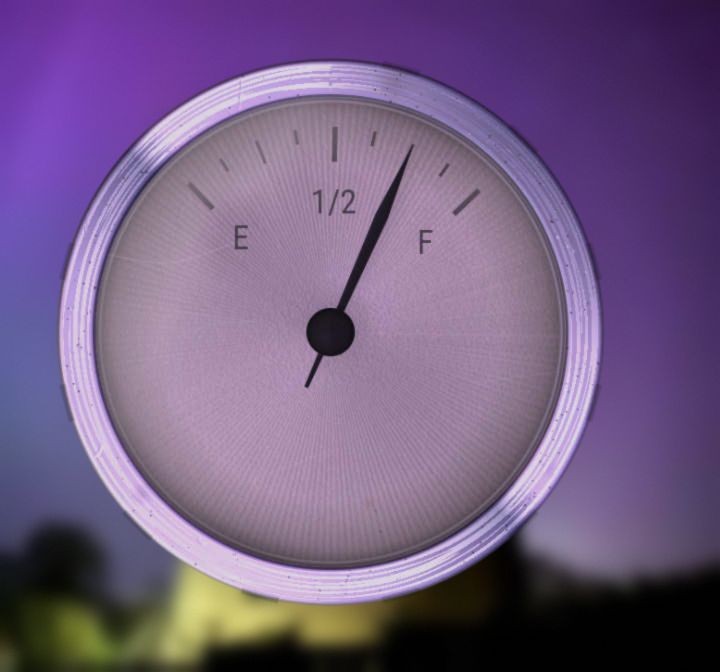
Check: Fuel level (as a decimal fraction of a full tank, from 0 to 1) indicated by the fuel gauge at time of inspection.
0.75
